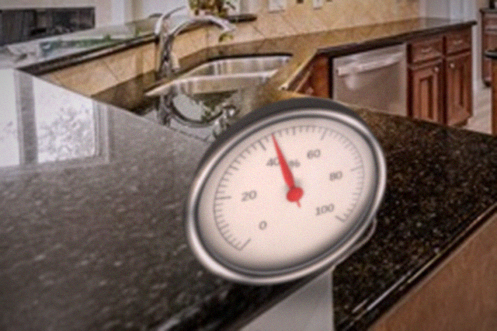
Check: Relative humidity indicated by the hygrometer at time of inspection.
44 %
